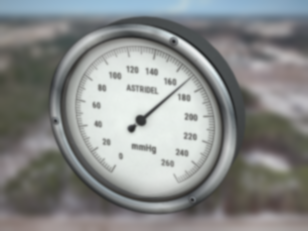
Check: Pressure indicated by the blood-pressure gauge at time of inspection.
170 mmHg
